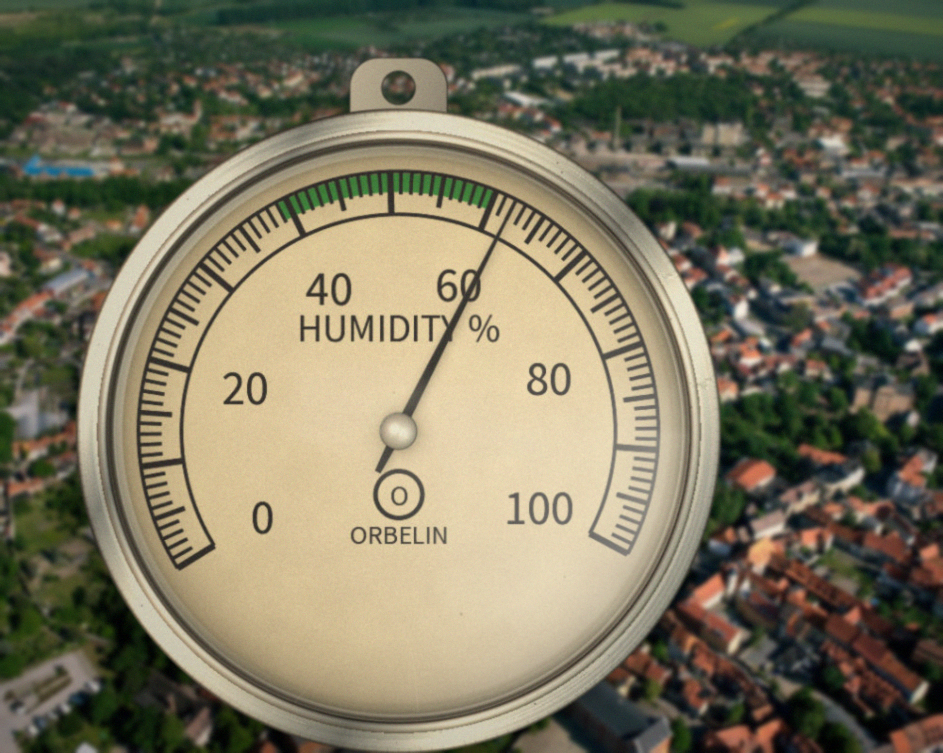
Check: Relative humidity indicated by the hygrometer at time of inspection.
62 %
